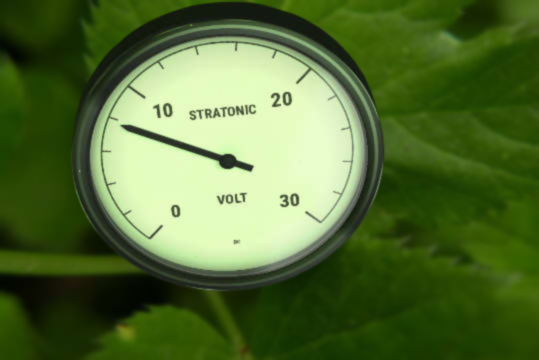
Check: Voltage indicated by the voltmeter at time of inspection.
8 V
